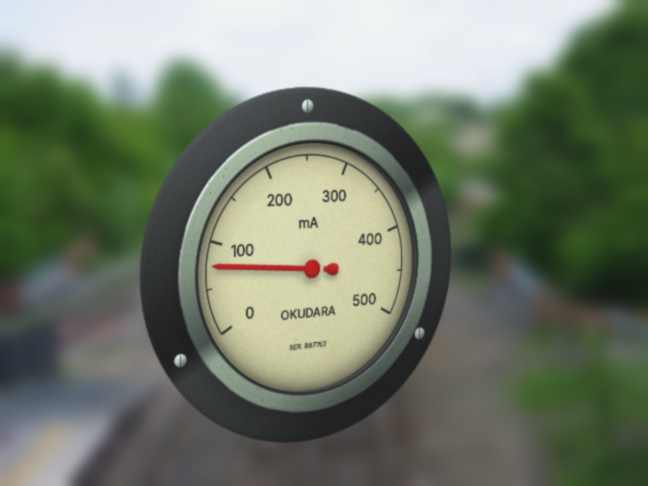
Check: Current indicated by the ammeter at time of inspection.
75 mA
